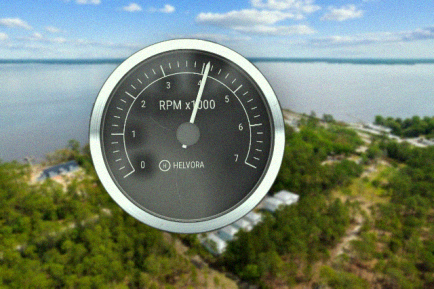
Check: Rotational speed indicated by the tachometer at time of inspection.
4100 rpm
